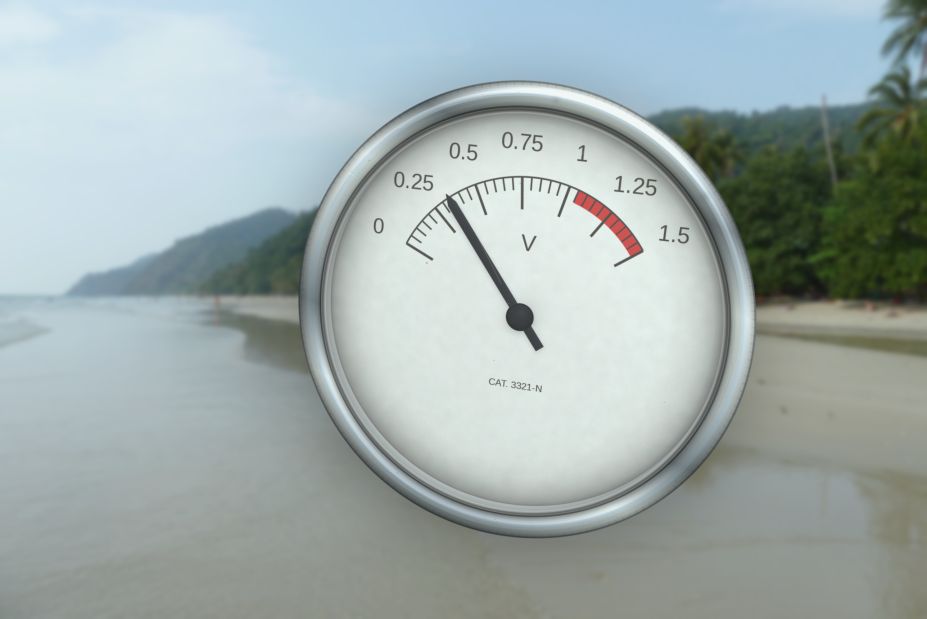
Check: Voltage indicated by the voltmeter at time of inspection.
0.35 V
